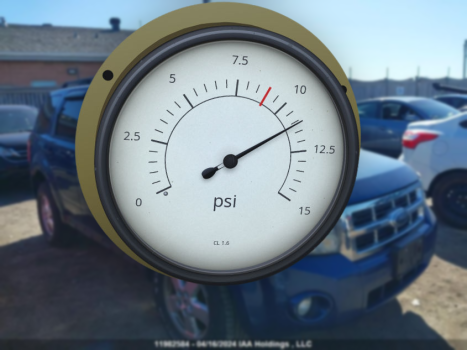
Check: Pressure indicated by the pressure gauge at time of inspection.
11 psi
